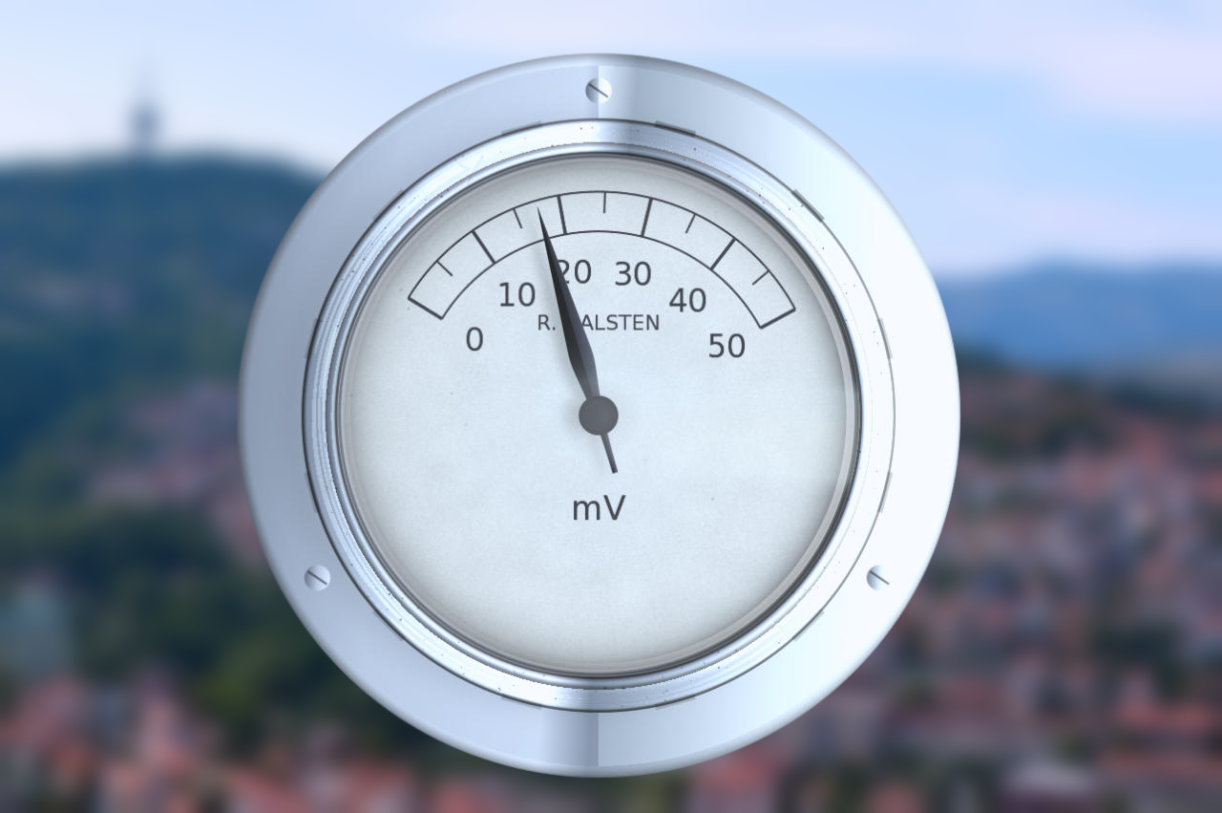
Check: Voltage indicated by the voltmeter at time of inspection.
17.5 mV
